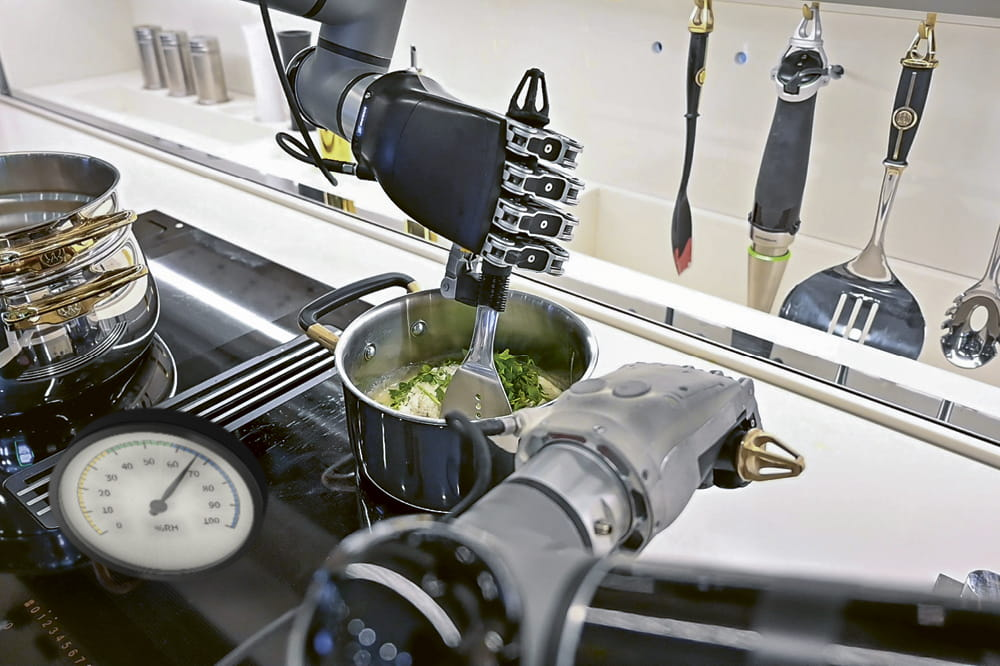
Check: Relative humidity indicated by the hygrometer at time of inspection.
66 %
